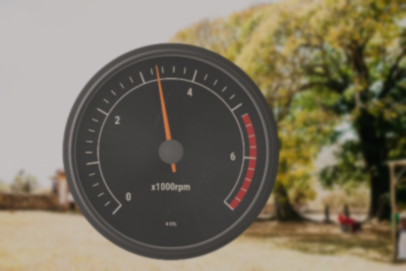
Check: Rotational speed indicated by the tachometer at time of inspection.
3300 rpm
